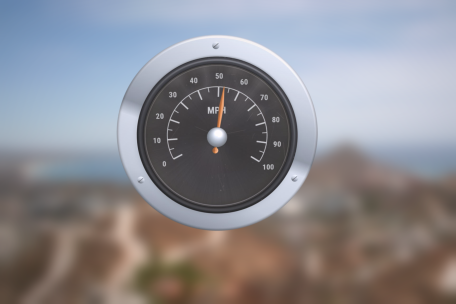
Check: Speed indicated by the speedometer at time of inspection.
52.5 mph
